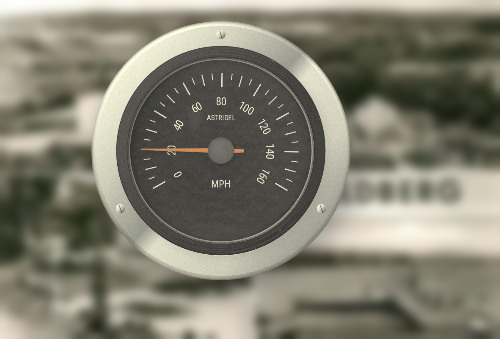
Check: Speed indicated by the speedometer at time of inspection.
20 mph
